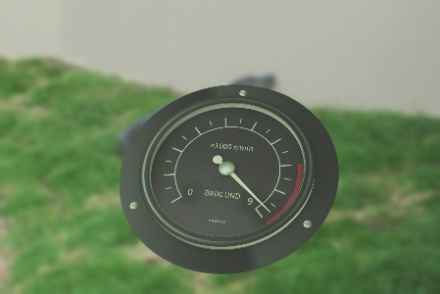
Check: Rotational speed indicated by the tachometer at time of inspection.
8750 rpm
